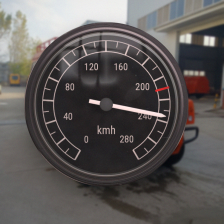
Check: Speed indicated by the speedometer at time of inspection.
235 km/h
